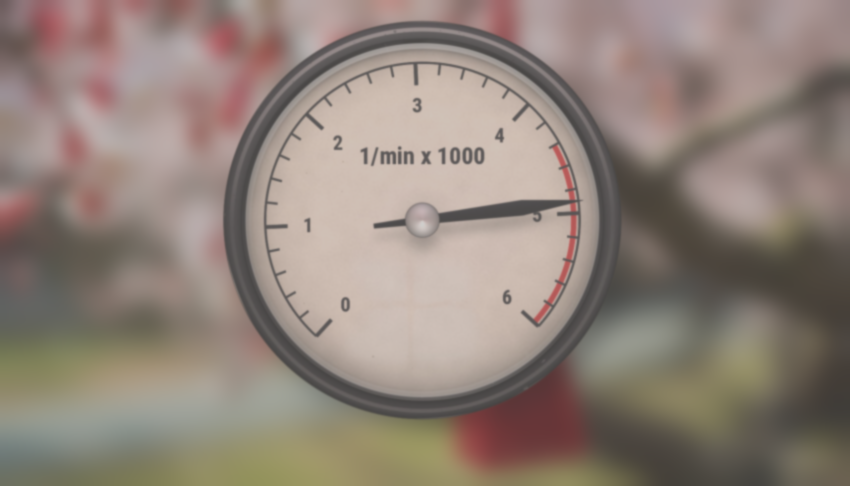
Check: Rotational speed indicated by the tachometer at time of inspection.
4900 rpm
